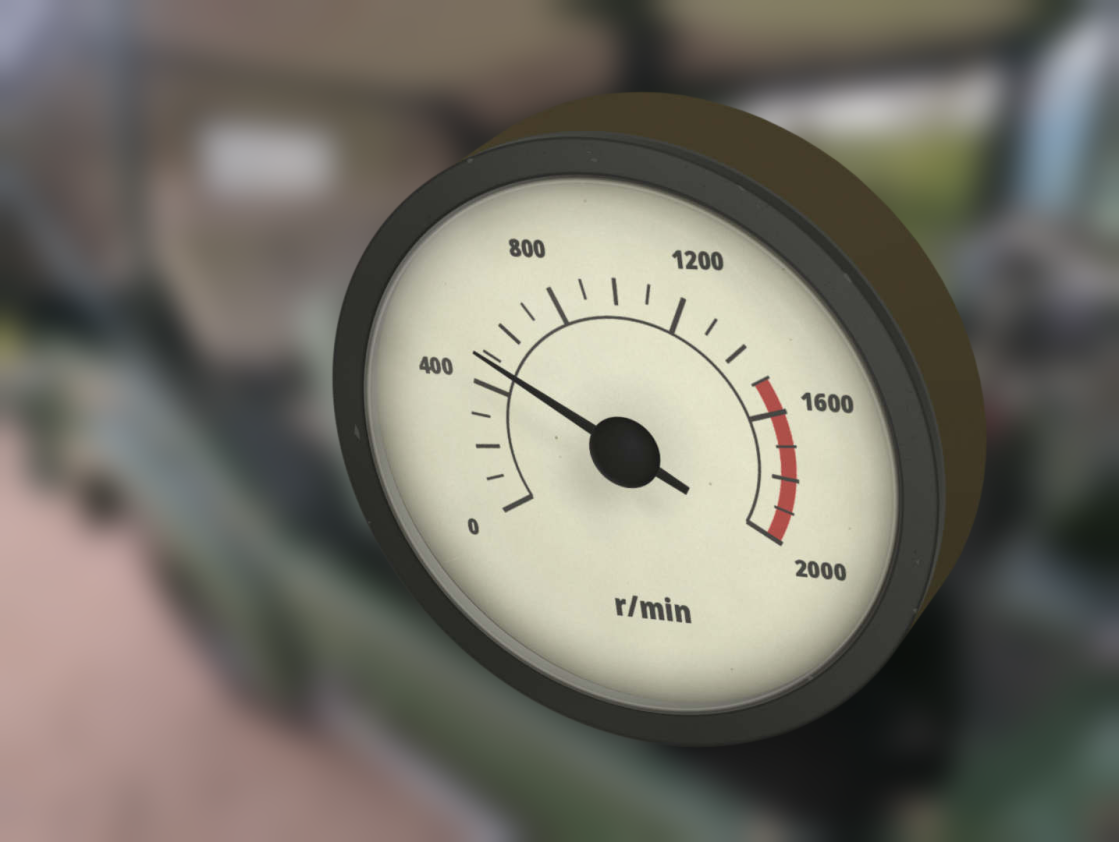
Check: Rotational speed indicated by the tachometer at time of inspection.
500 rpm
